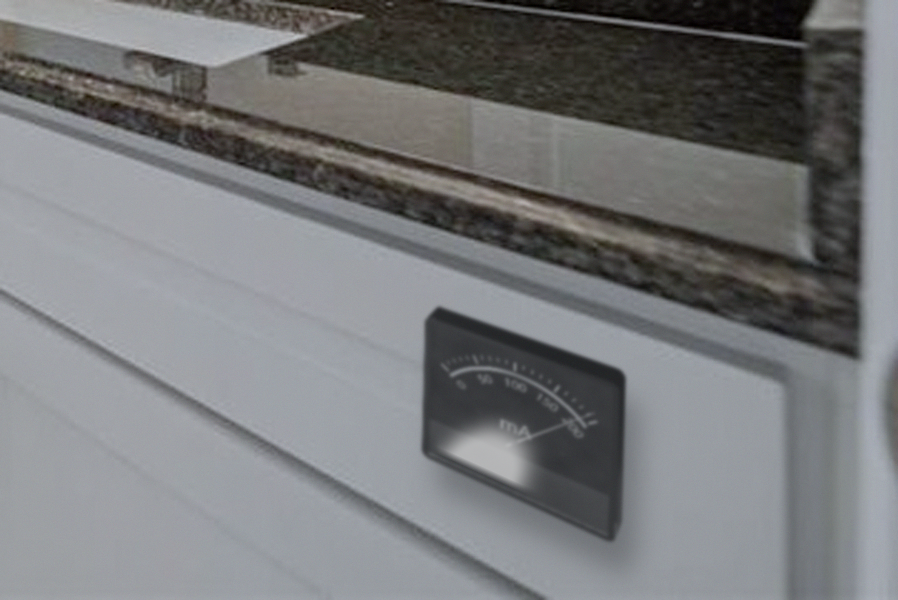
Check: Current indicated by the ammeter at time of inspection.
190 mA
